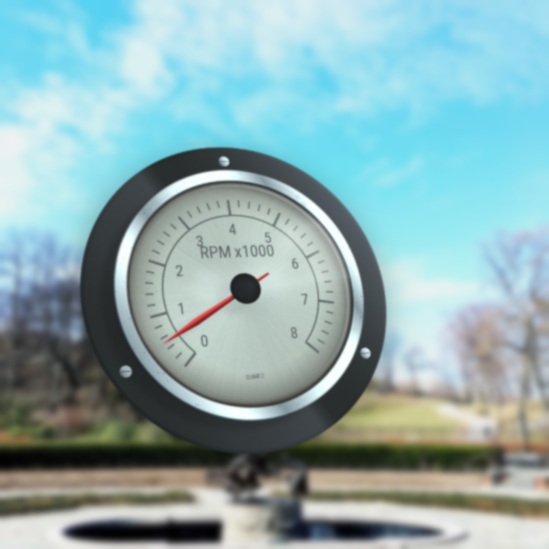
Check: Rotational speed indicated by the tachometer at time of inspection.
500 rpm
